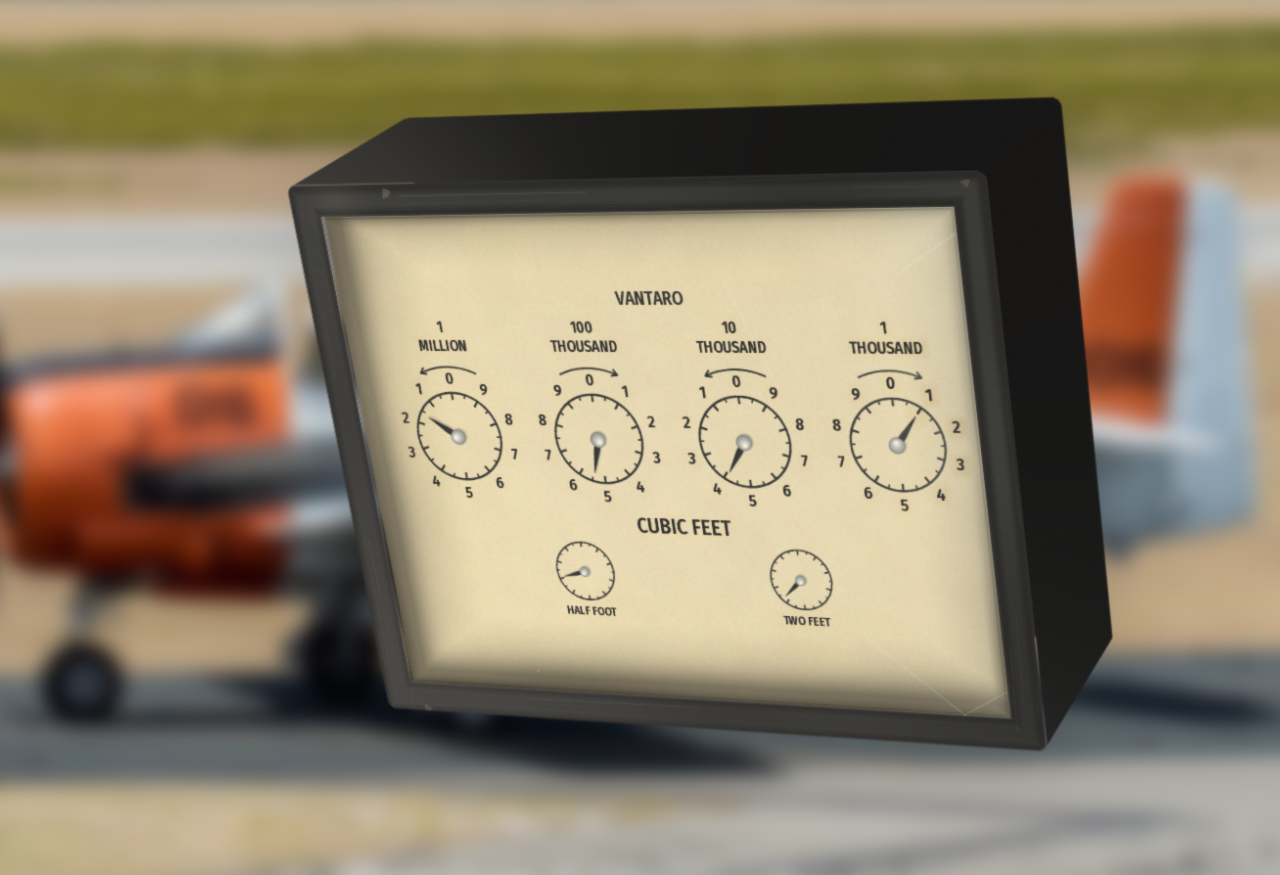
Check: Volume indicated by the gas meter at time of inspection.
154100 ft³
